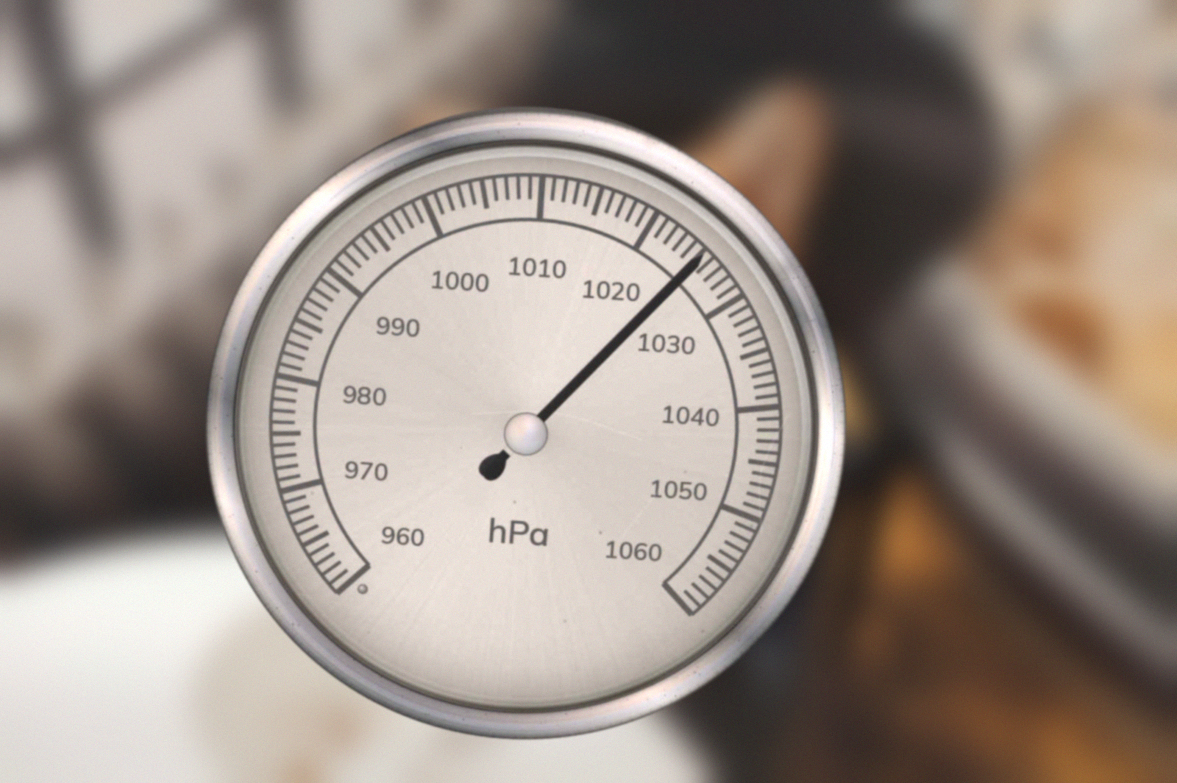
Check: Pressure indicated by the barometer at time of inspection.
1025 hPa
